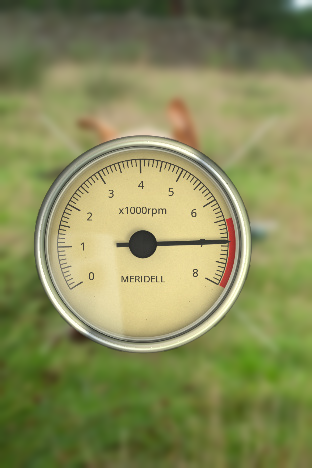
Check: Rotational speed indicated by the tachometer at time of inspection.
7000 rpm
